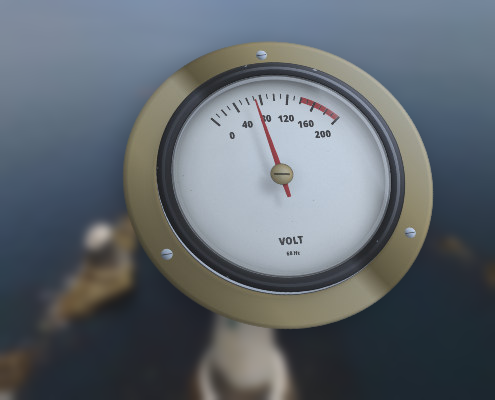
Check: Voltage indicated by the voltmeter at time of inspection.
70 V
